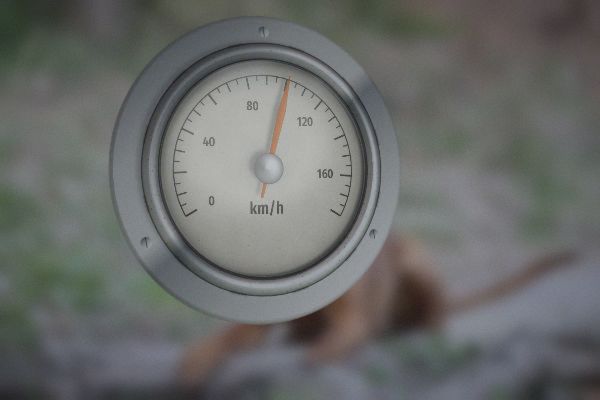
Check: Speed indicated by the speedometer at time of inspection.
100 km/h
